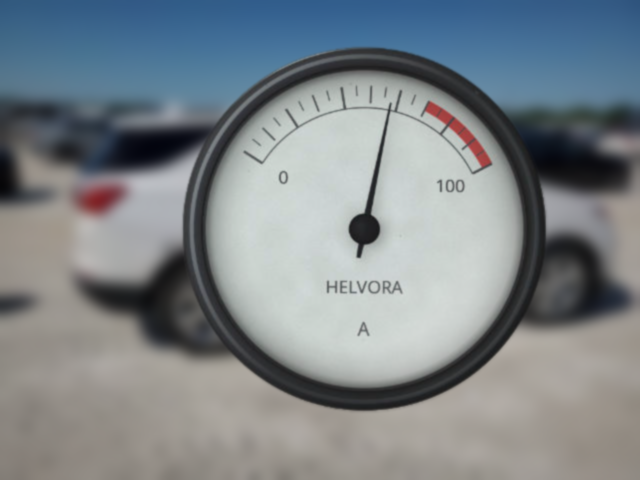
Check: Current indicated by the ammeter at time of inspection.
57.5 A
